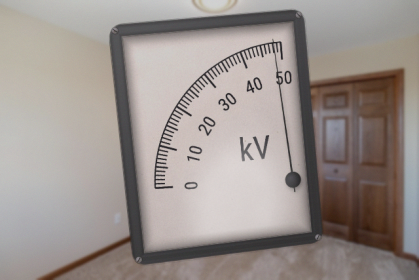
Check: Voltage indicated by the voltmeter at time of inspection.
48 kV
